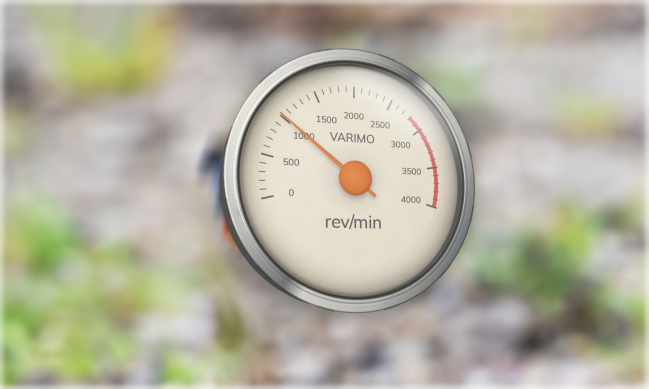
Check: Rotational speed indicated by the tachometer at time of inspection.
1000 rpm
